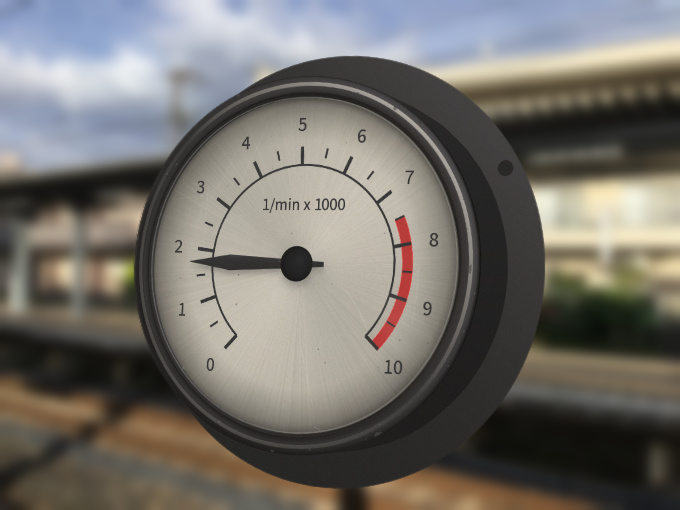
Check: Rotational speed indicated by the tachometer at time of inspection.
1750 rpm
